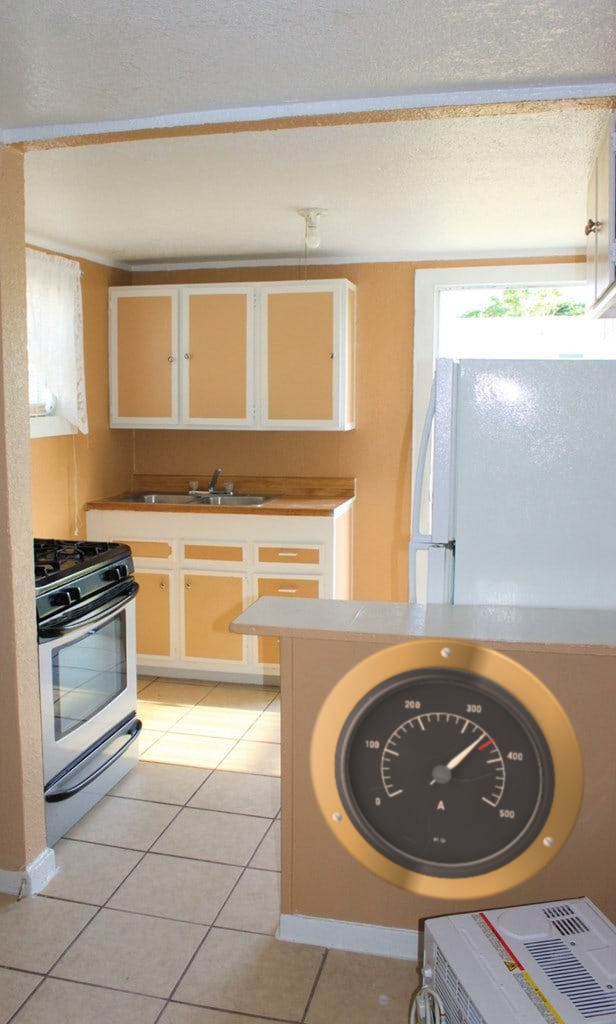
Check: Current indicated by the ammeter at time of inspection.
340 A
